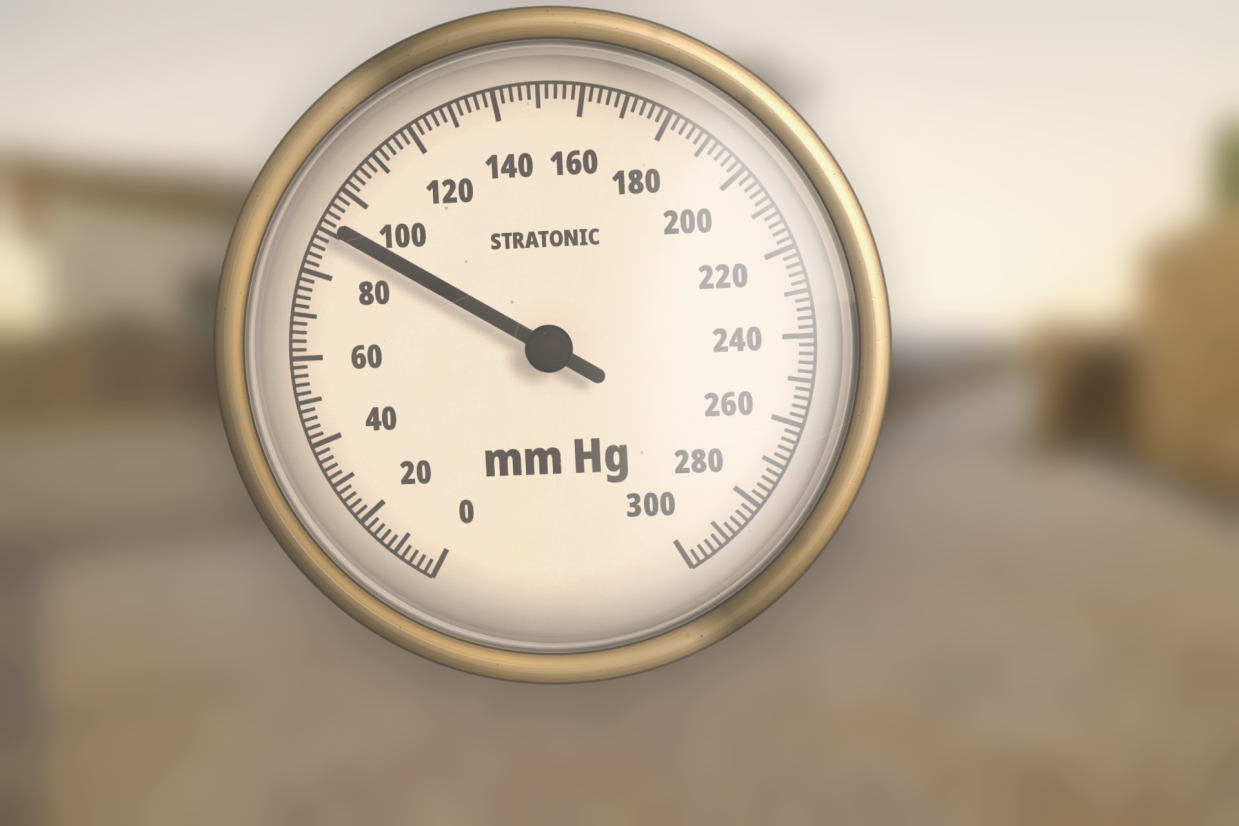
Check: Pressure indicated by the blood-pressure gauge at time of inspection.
92 mmHg
